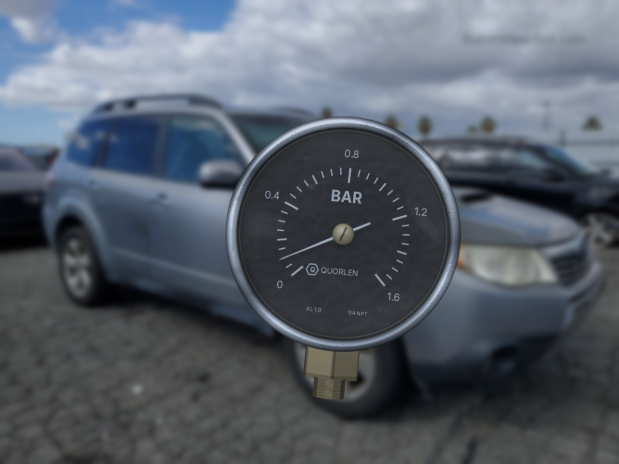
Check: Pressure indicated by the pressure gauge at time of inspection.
0.1 bar
